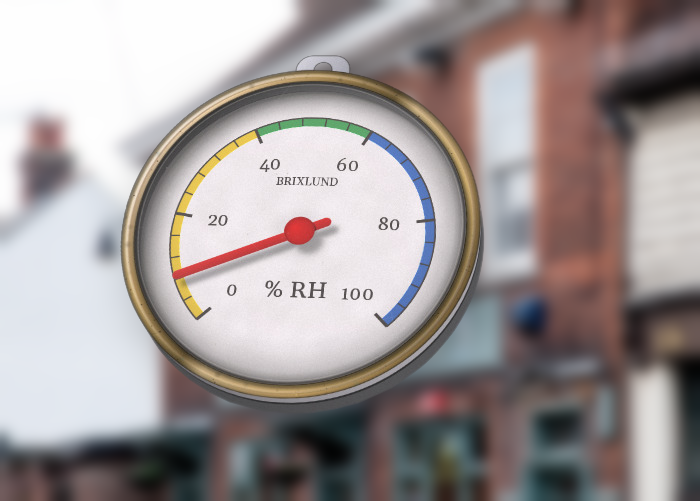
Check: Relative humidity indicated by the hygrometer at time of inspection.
8 %
